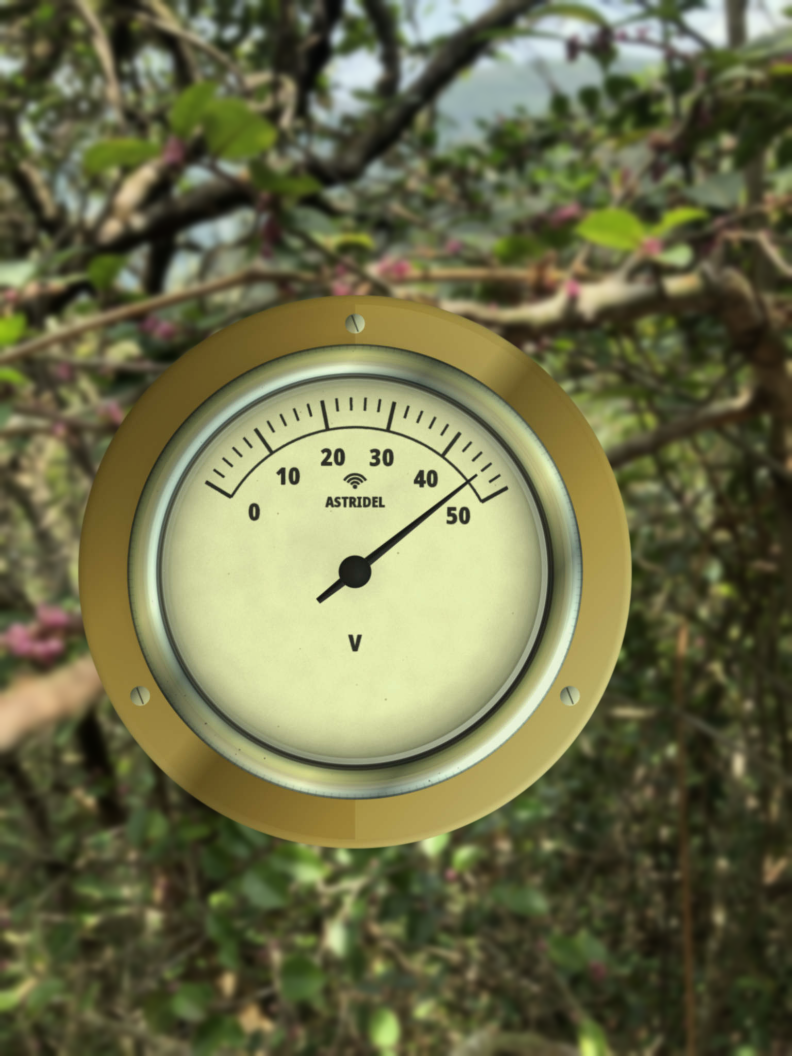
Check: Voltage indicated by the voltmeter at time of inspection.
46 V
